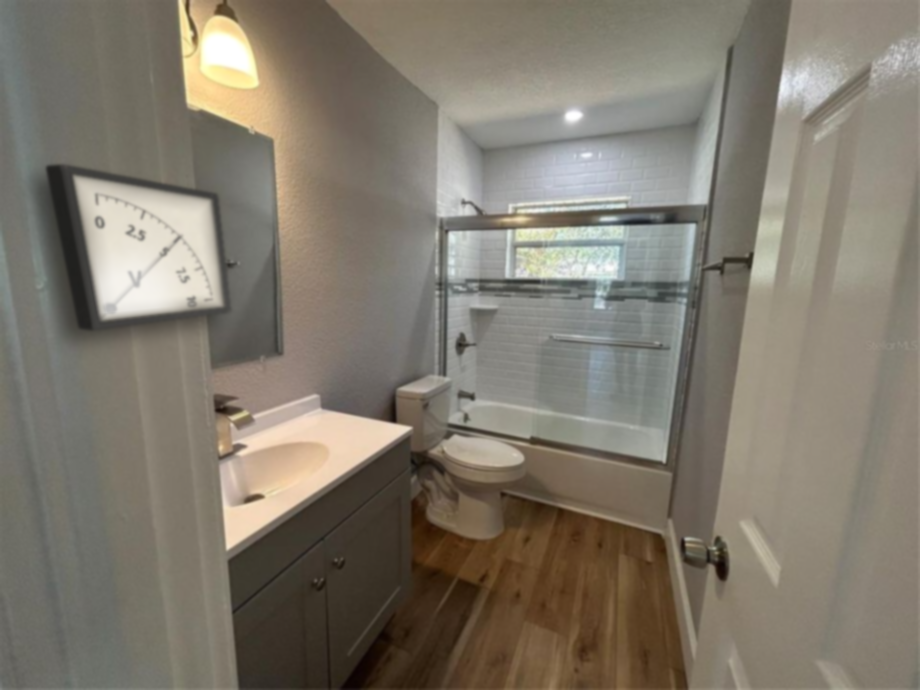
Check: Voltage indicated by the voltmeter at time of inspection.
5 V
